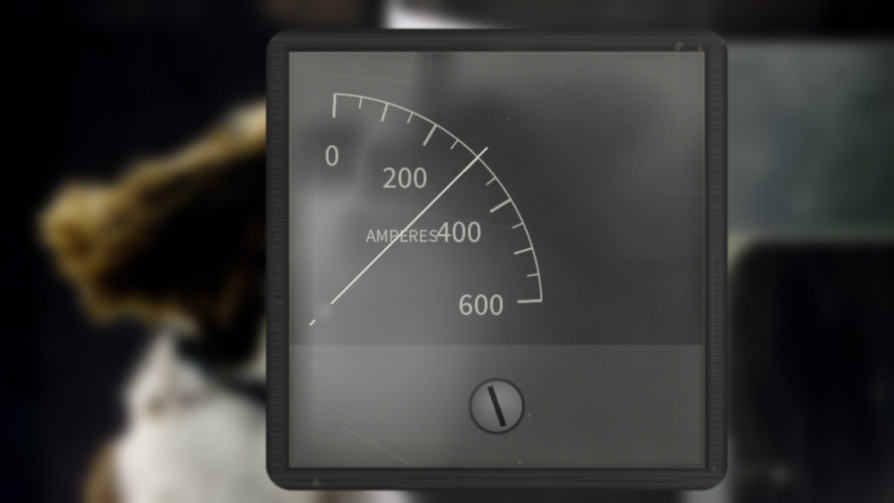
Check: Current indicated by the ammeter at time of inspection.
300 A
